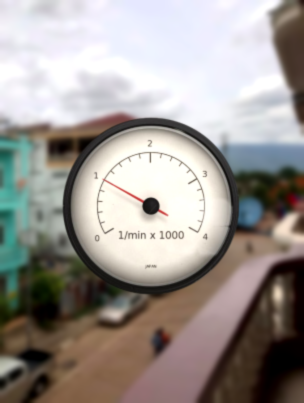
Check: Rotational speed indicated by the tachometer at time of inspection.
1000 rpm
